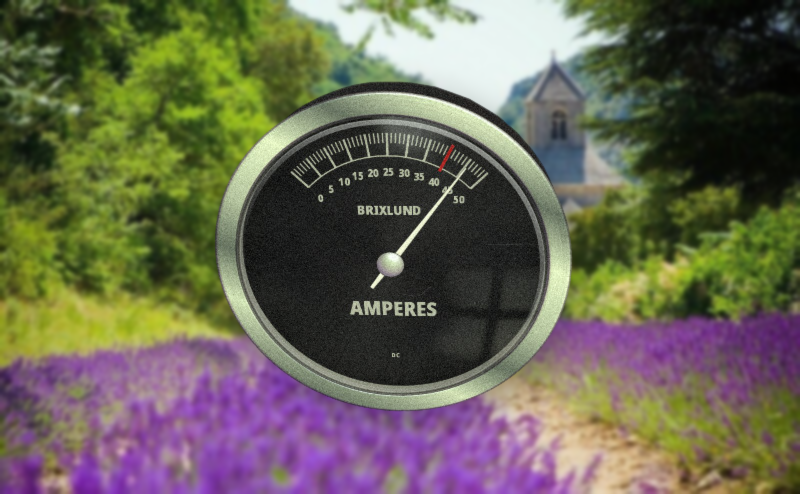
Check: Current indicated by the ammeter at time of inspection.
45 A
